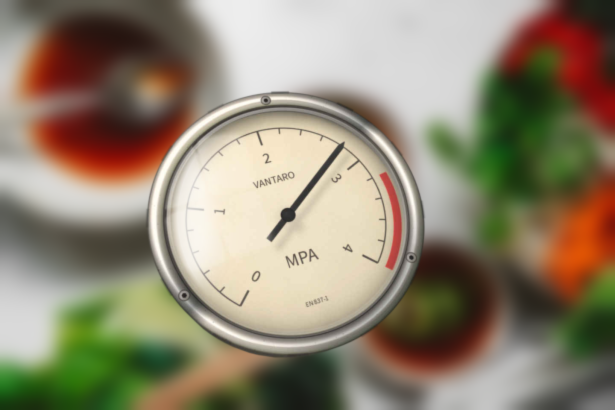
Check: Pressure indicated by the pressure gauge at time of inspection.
2.8 MPa
